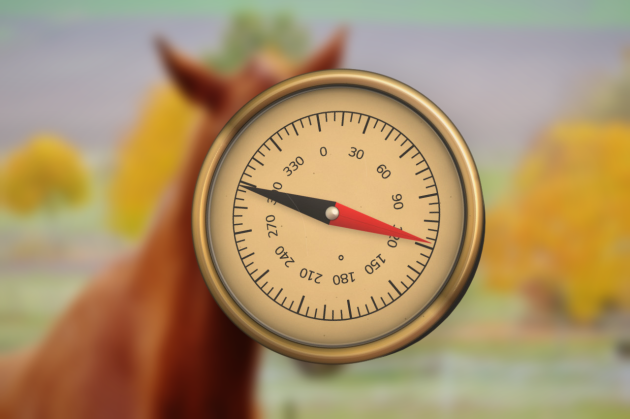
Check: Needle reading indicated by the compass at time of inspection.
117.5 °
